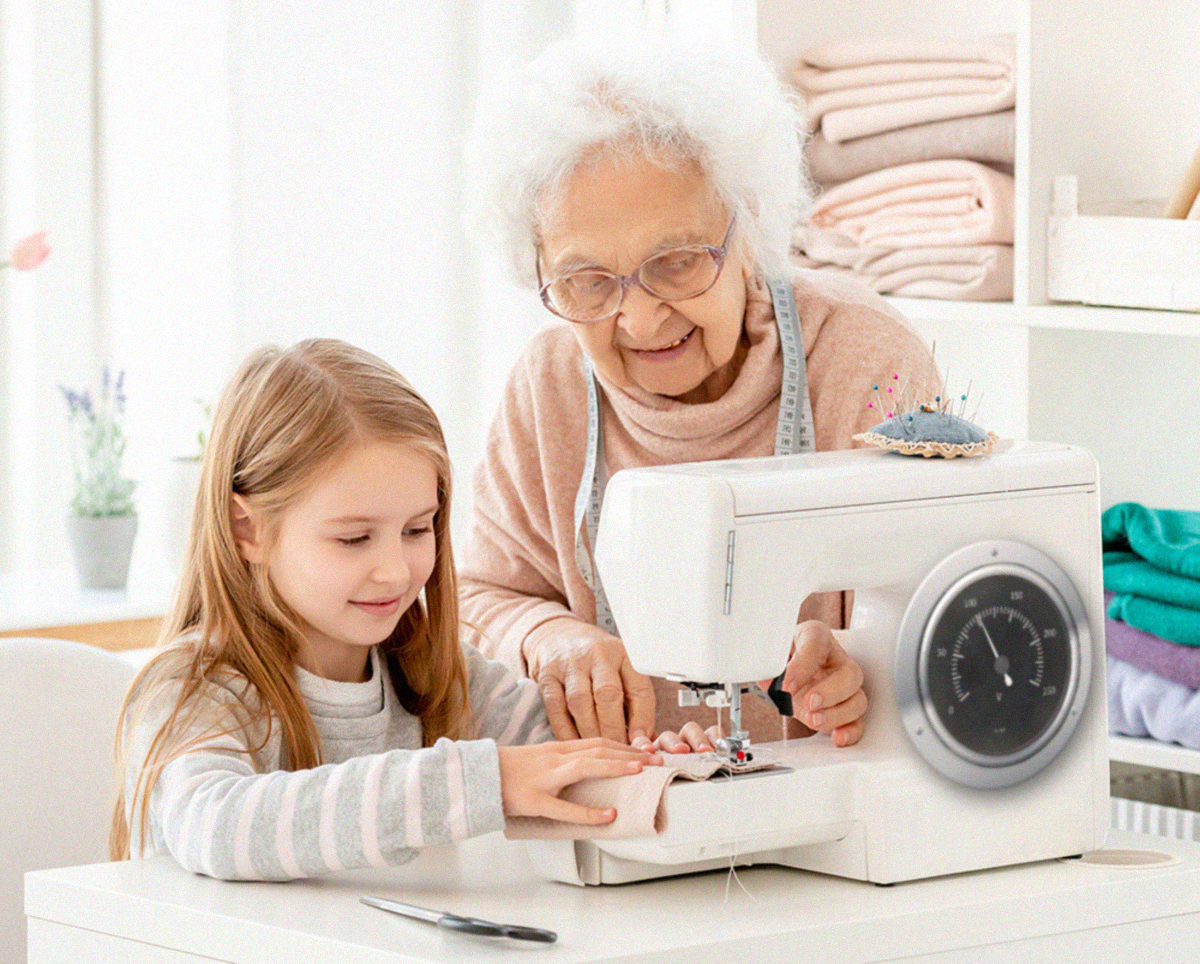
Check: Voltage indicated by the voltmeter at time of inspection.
100 V
